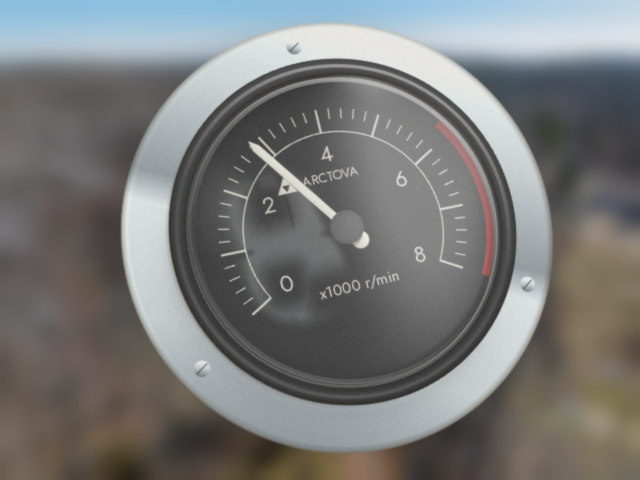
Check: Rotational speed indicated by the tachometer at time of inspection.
2800 rpm
